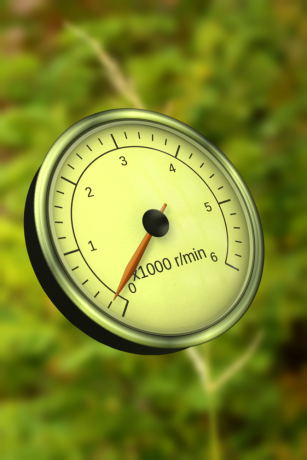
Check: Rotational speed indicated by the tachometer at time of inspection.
200 rpm
